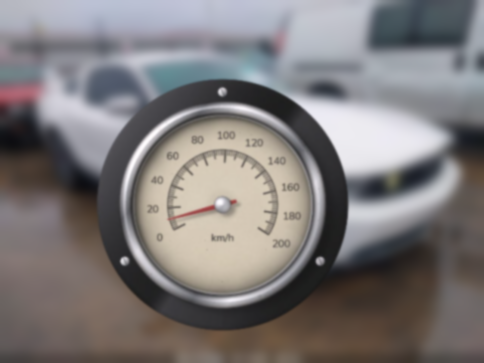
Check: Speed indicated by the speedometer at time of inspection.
10 km/h
